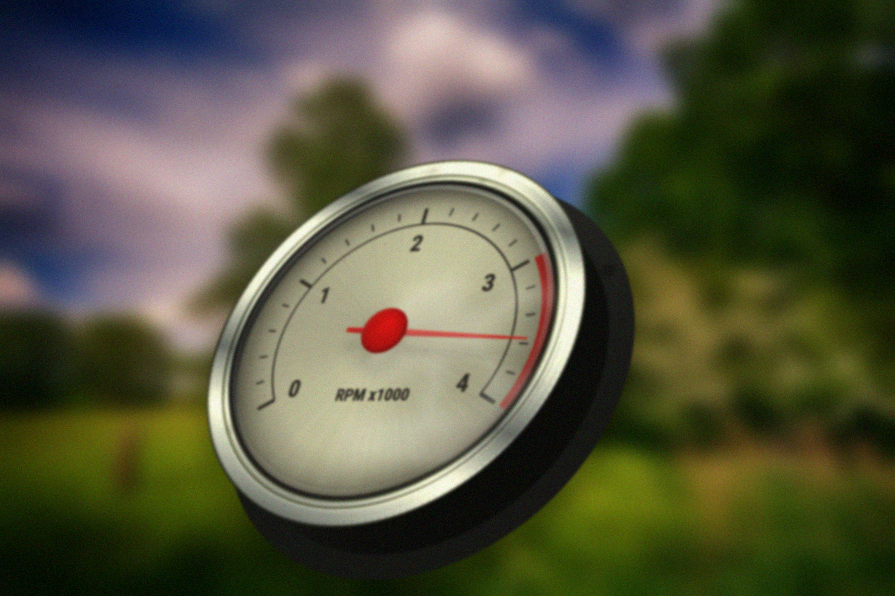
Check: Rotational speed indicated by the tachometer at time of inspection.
3600 rpm
